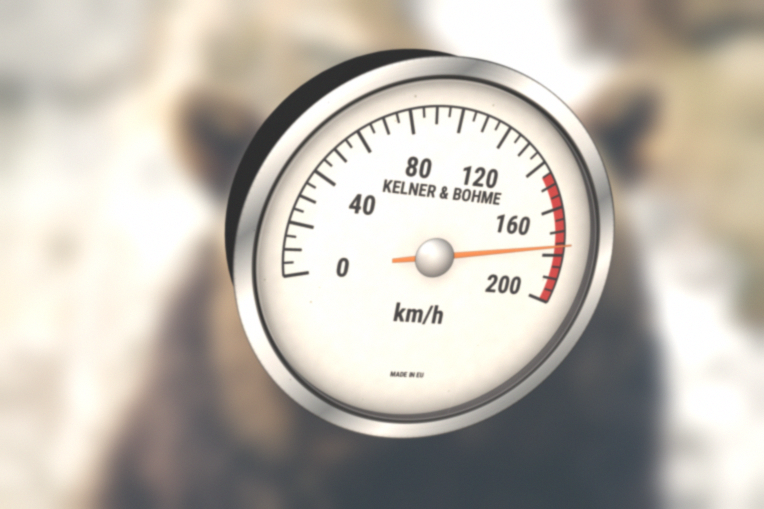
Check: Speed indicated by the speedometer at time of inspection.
175 km/h
